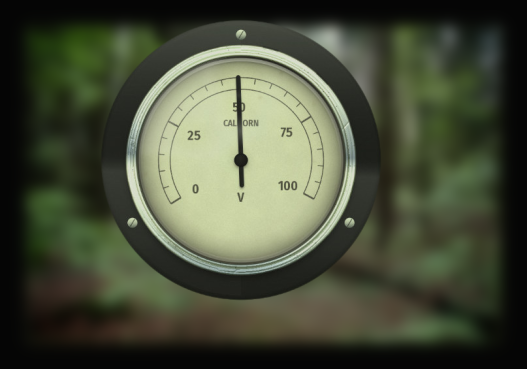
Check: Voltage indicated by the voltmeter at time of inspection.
50 V
